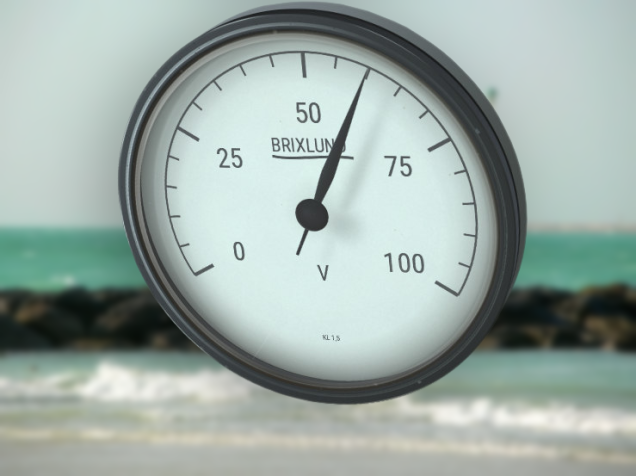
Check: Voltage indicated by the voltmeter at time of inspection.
60 V
